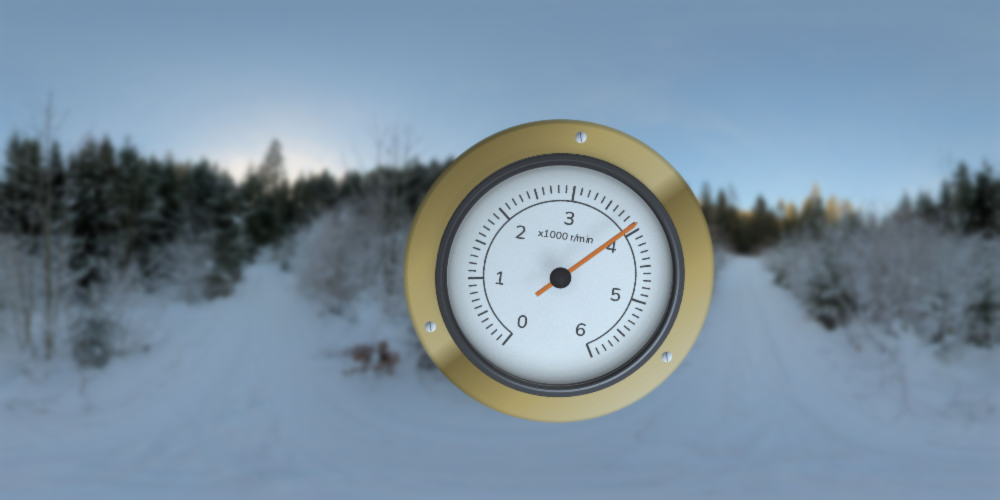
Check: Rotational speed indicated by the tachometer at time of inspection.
3900 rpm
